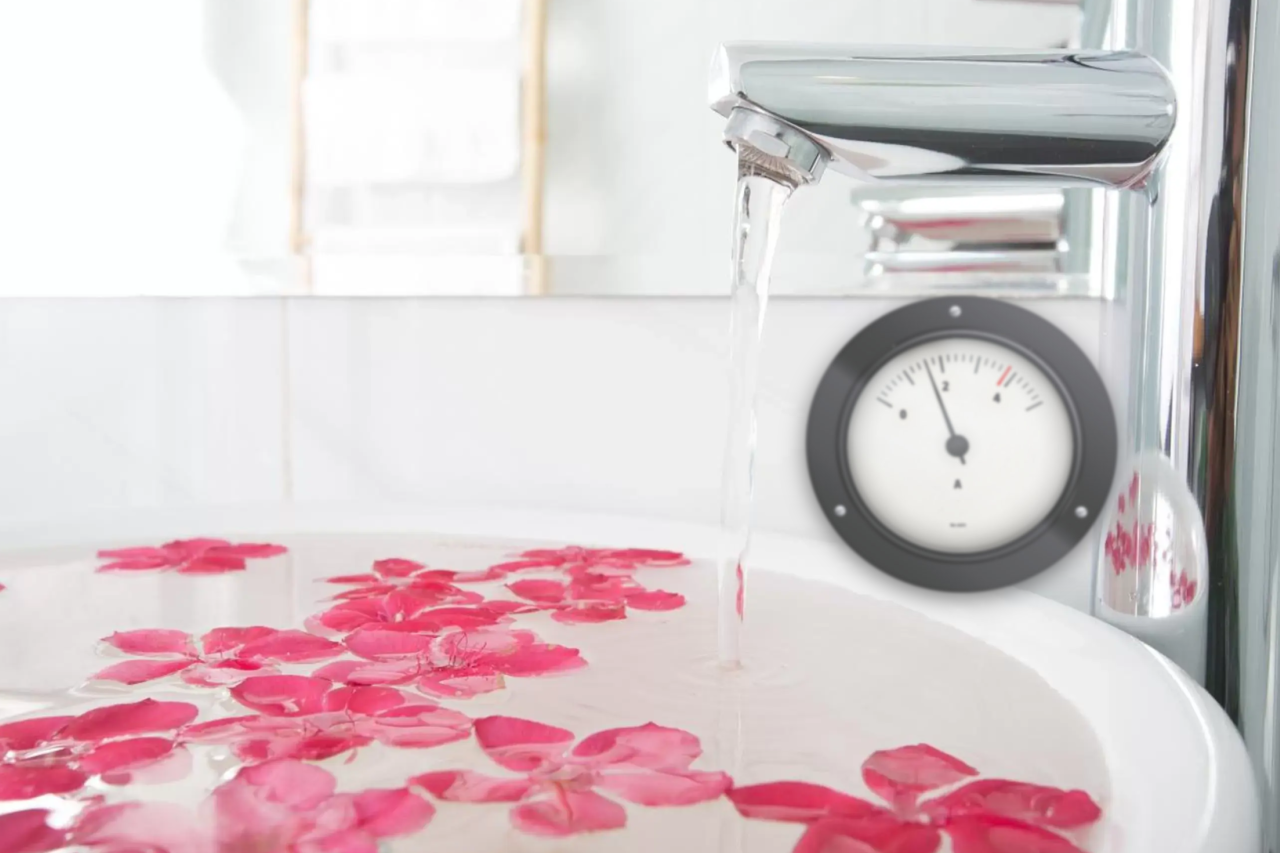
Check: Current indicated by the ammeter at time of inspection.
1.6 A
